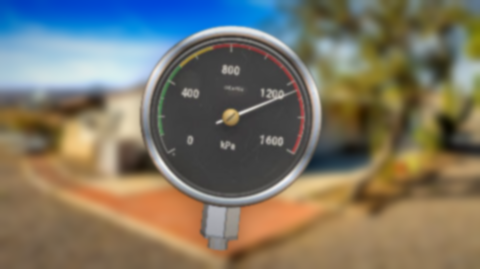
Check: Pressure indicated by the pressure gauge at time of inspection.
1250 kPa
